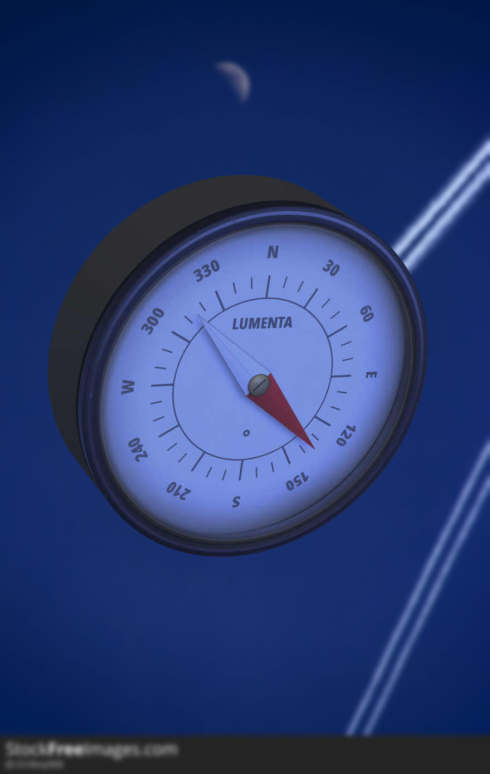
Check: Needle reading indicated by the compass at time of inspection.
135 °
